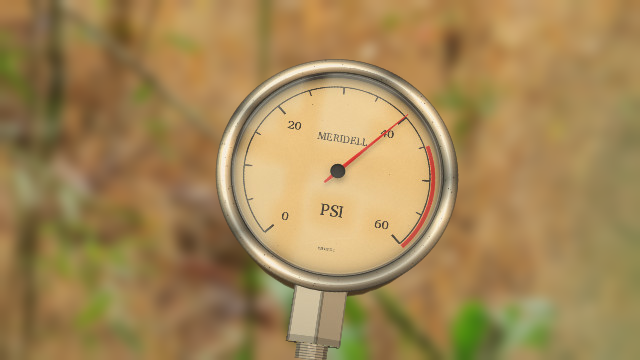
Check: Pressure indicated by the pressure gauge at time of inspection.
40 psi
